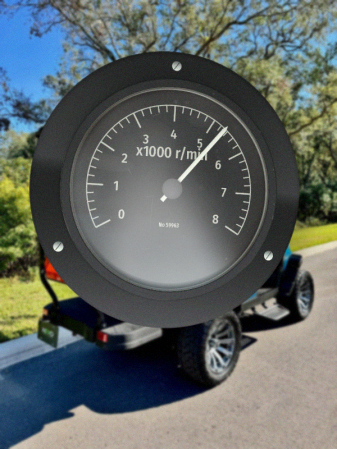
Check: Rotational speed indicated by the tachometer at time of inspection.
5300 rpm
